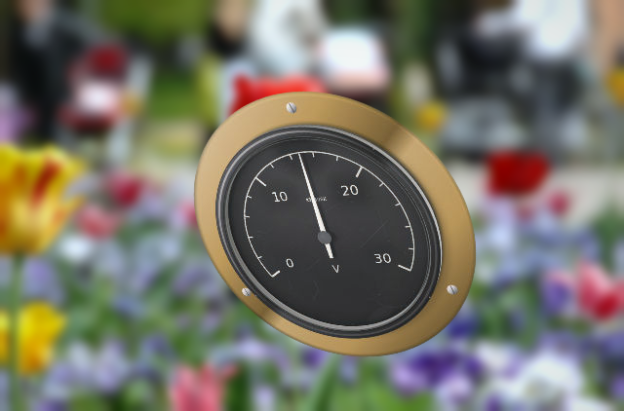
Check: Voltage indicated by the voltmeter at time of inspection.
15 V
